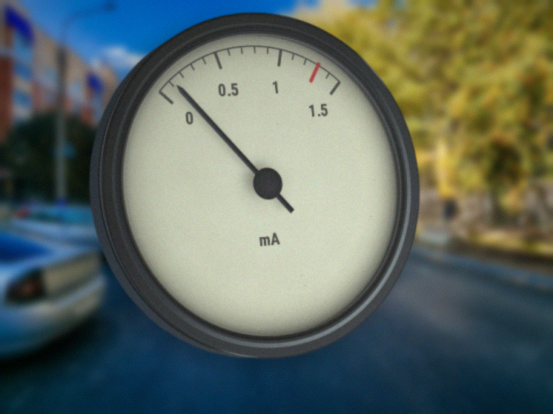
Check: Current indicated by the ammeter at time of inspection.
0.1 mA
